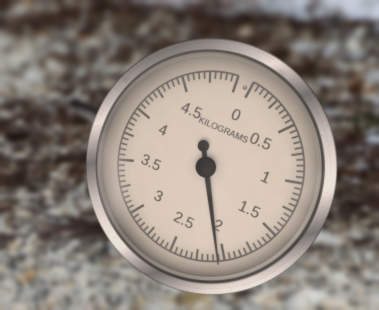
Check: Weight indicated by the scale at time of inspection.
2.05 kg
